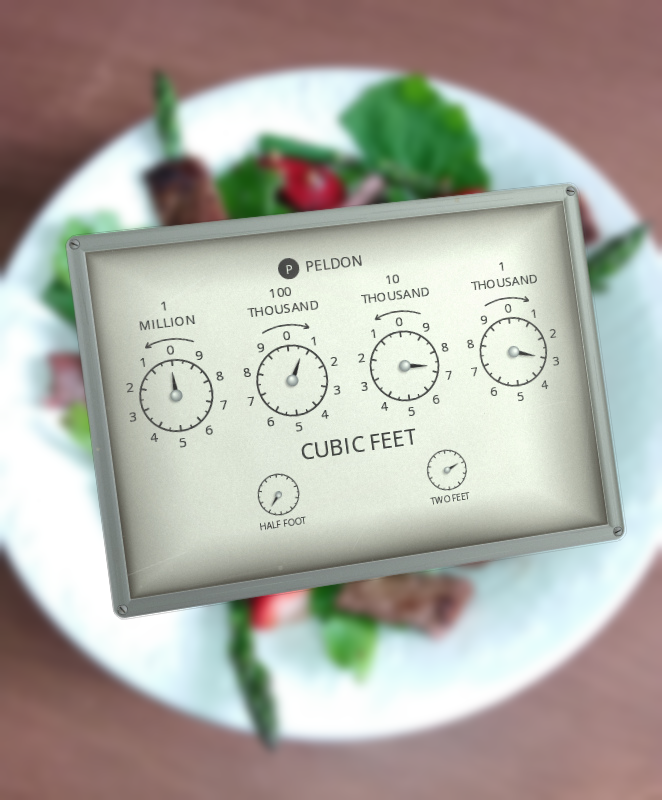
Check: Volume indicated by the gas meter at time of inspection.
7300 ft³
